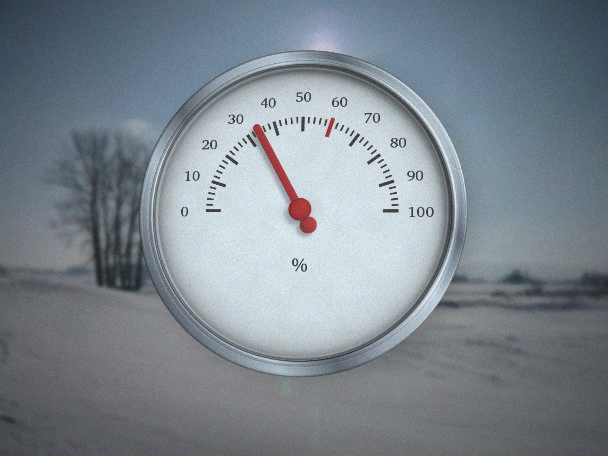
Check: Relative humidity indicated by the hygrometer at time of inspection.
34 %
